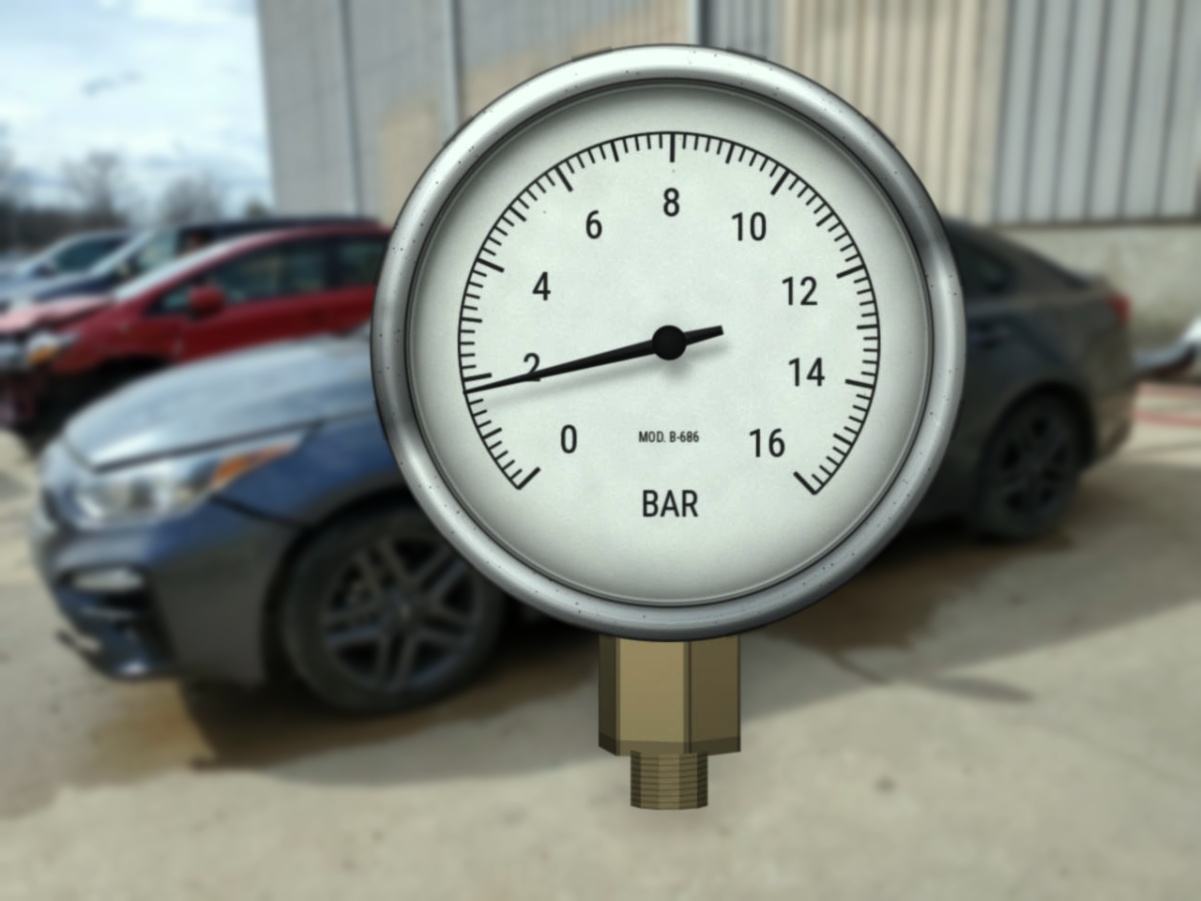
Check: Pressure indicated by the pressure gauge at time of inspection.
1.8 bar
